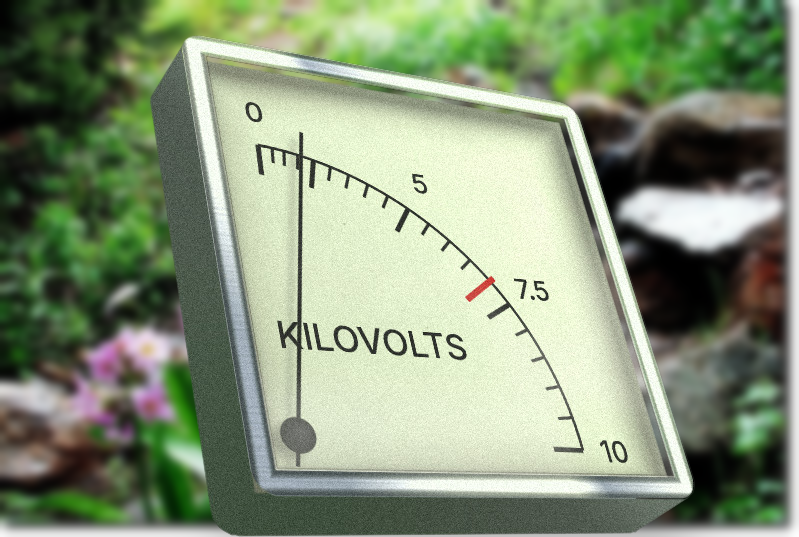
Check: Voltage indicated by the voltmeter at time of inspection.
2 kV
